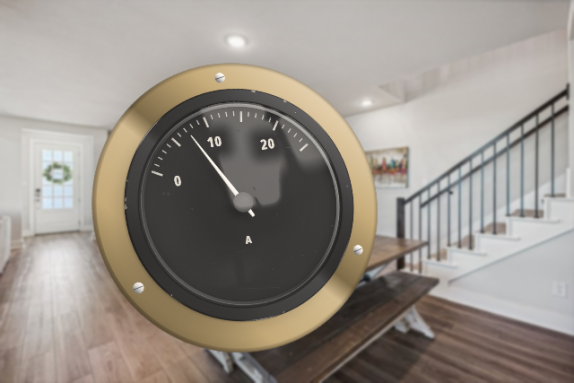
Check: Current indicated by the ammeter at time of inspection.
7 A
